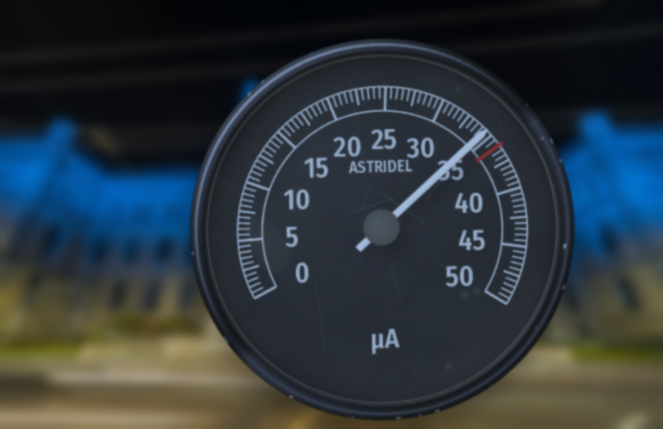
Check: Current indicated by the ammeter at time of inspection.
34.5 µA
